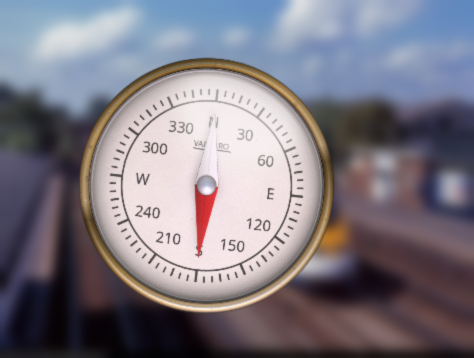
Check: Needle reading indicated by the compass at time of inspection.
180 °
